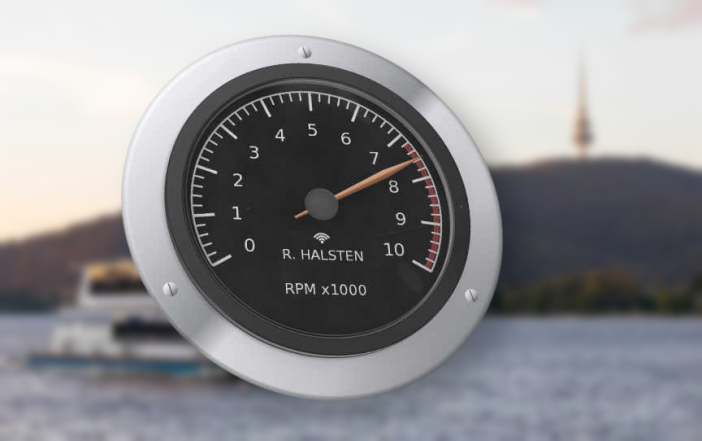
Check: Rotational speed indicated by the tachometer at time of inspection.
7600 rpm
